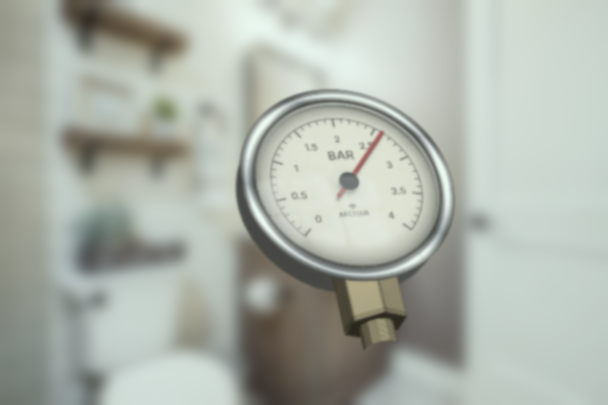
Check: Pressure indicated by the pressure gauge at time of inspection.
2.6 bar
